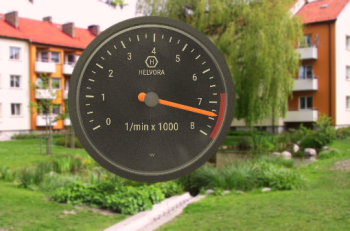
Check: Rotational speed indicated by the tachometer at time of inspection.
7375 rpm
